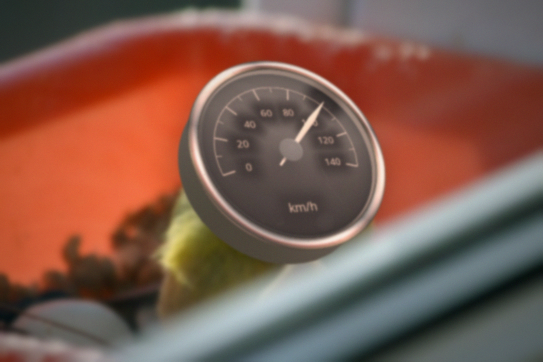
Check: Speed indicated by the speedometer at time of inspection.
100 km/h
